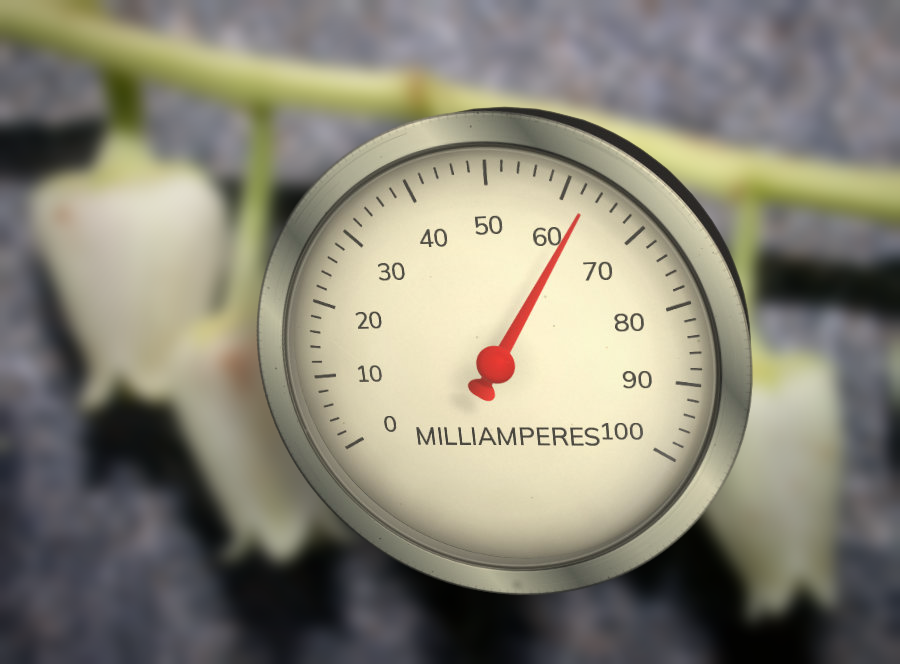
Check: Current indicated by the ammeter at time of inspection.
63 mA
